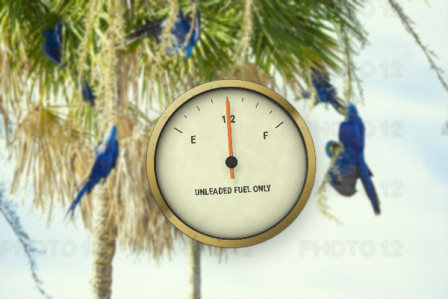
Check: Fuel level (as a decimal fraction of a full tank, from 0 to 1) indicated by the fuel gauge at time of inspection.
0.5
